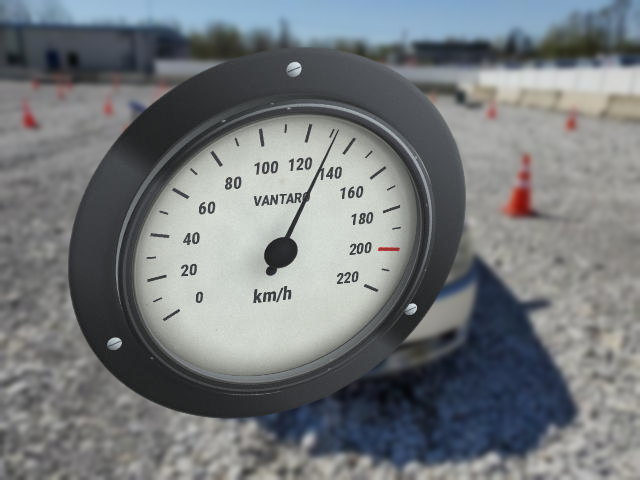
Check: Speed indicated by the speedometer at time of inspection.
130 km/h
